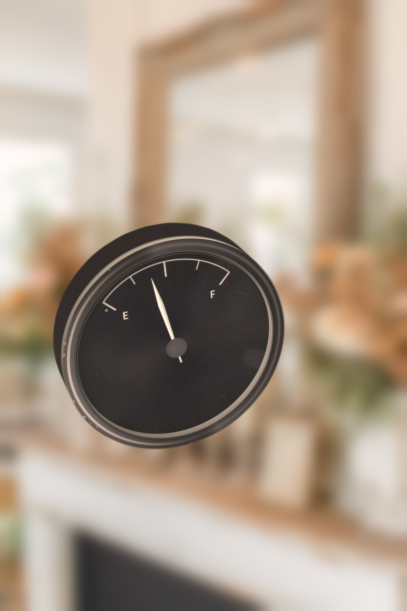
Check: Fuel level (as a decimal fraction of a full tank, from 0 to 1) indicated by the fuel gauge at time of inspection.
0.375
